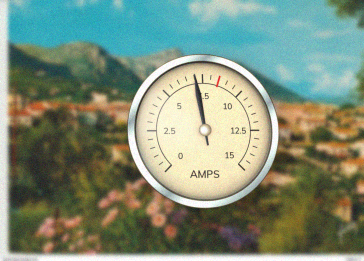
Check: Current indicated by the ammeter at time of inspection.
7 A
